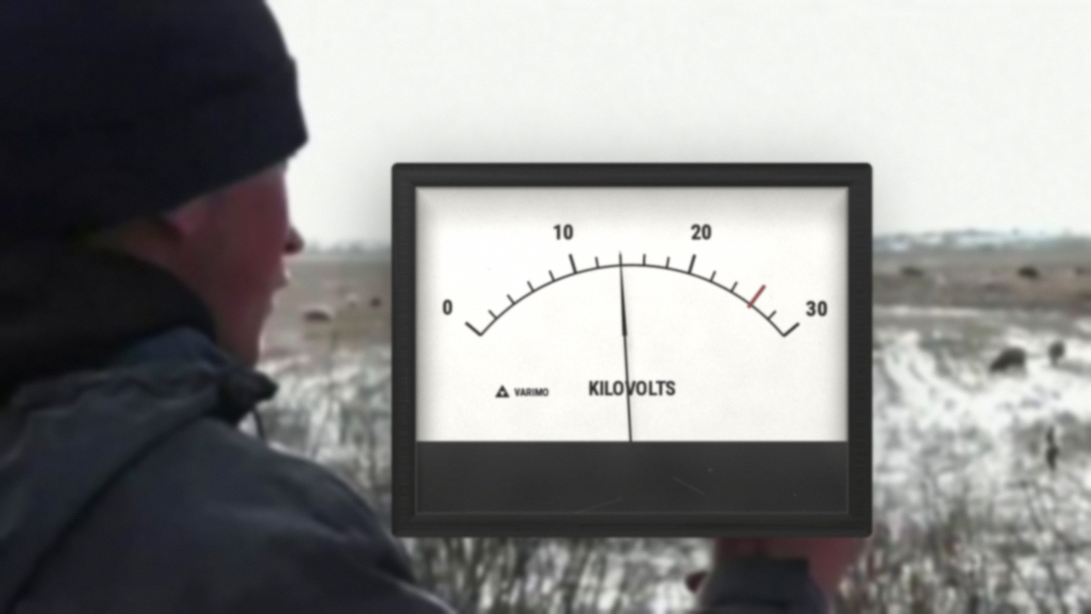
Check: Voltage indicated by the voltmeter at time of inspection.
14 kV
